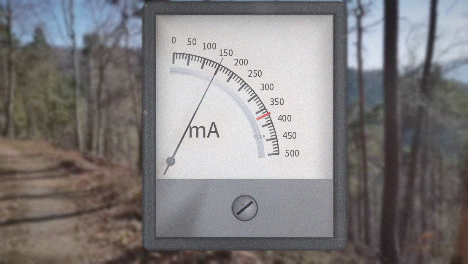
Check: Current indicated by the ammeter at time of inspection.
150 mA
